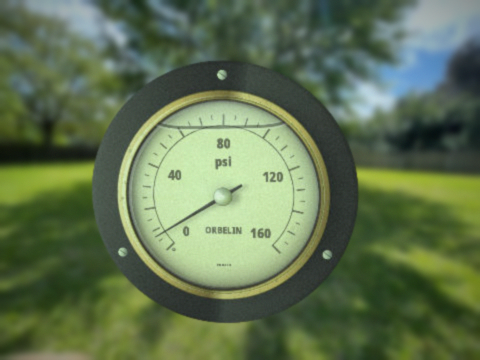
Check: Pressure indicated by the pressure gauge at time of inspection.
7.5 psi
